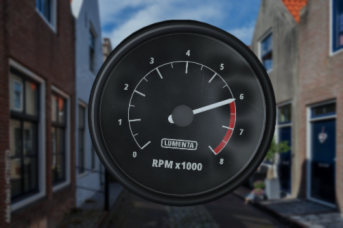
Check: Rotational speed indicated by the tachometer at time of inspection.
6000 rpm
